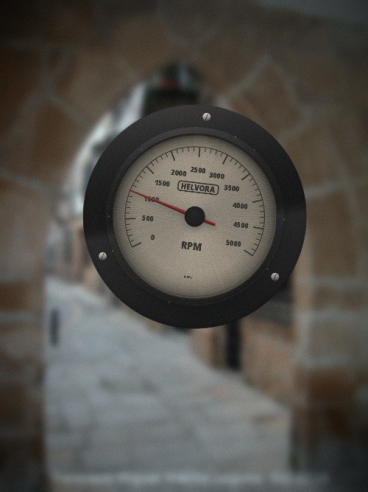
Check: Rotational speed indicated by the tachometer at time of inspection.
1000 rpm
